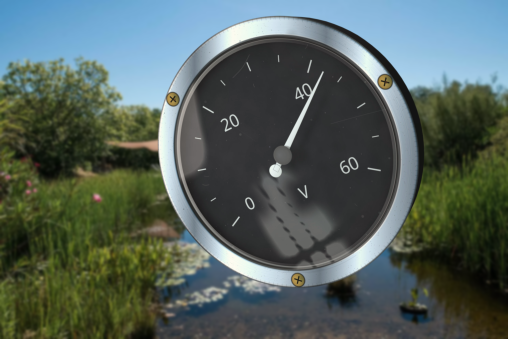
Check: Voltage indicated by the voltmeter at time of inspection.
42.5 V
